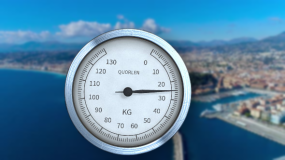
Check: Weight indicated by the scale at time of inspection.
25 kg
